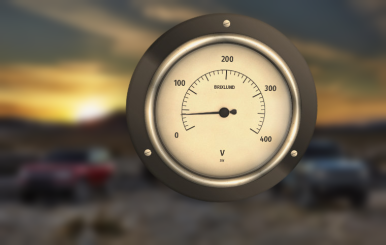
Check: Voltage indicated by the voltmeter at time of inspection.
40 V
